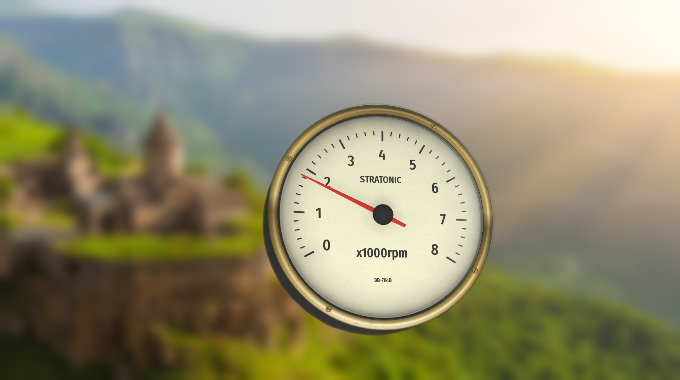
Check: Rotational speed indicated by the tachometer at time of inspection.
1800 rpm
